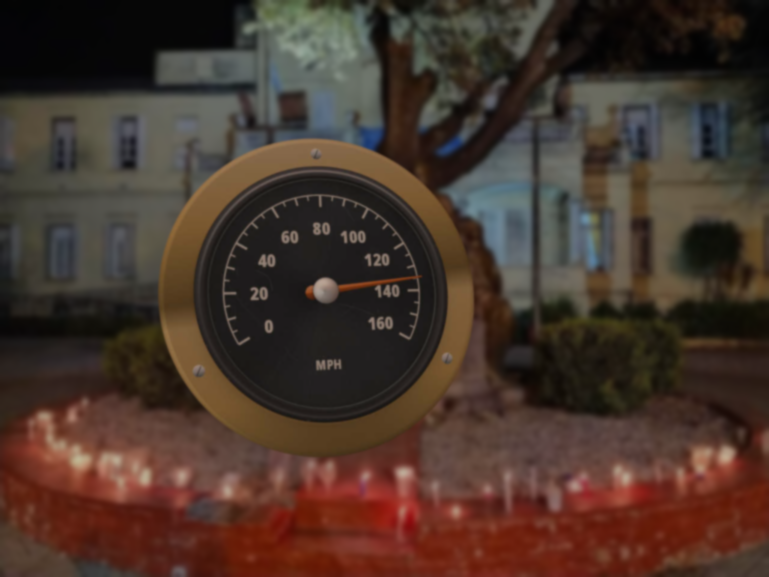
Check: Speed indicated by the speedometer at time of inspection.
135 mph
